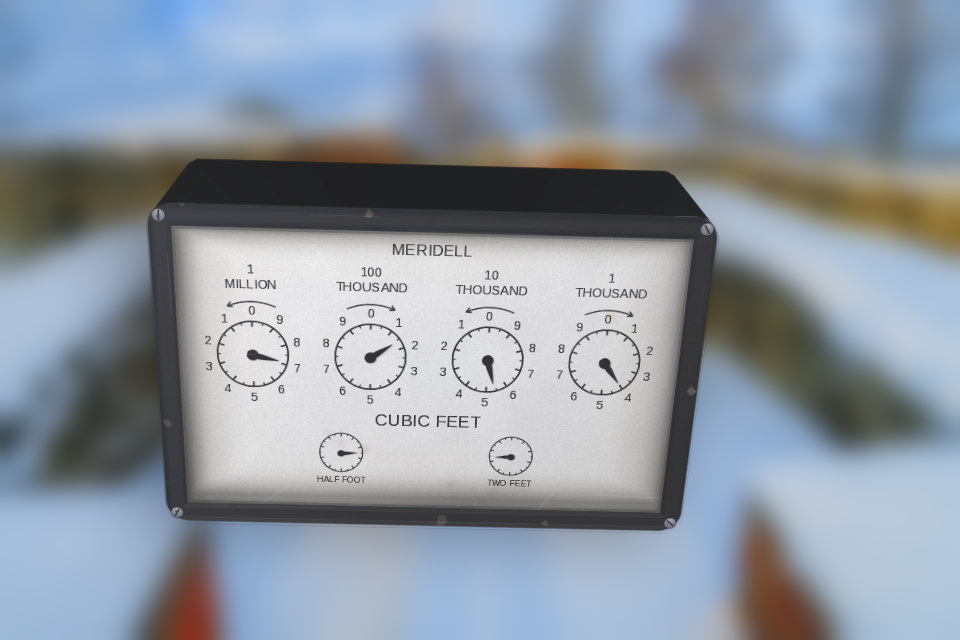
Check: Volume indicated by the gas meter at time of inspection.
715400 ft³
